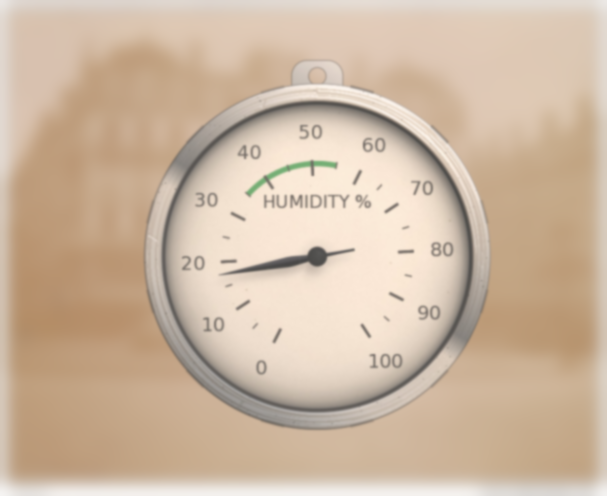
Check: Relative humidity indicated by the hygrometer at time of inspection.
17.5 %
